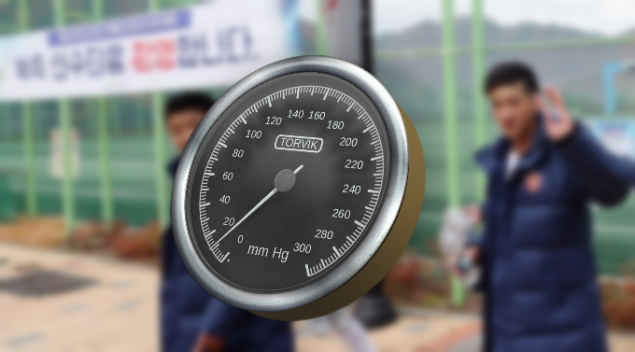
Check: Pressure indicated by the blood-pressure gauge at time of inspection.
10 mmHg
